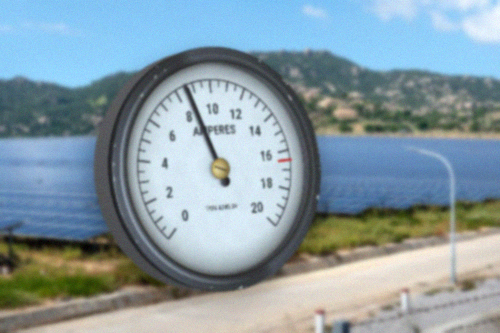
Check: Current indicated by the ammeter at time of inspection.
8.5 A
